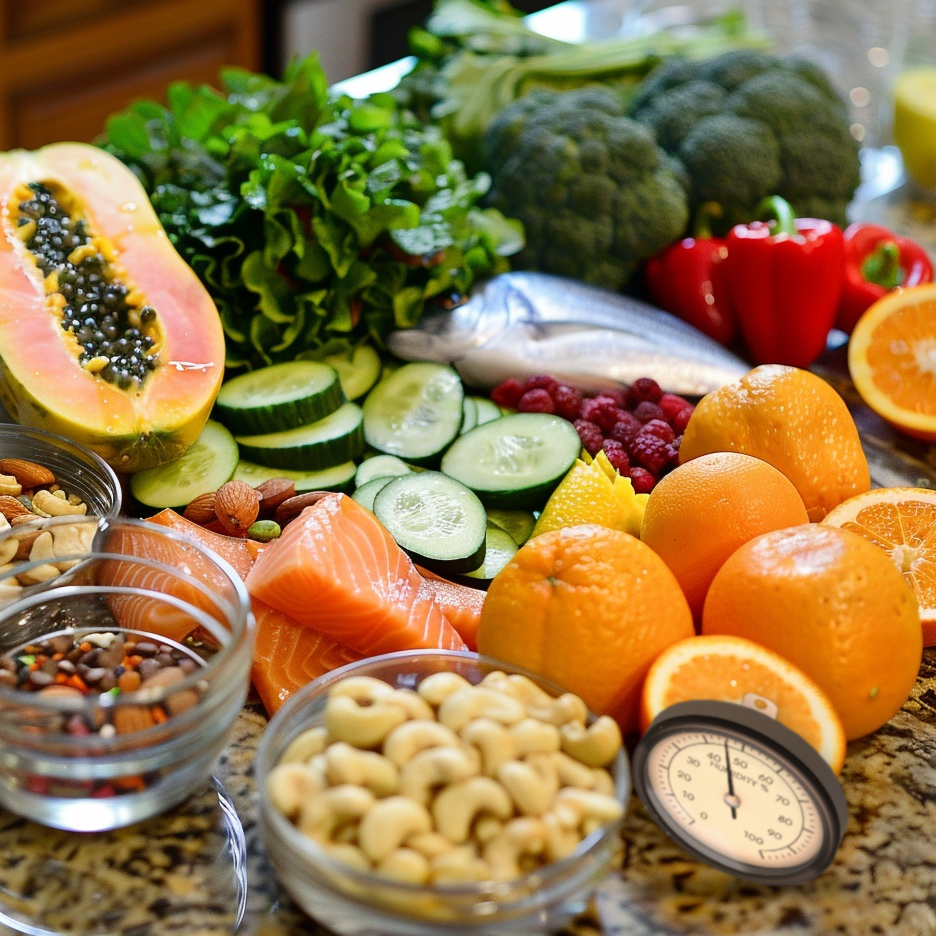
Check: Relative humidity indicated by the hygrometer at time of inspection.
46 %
